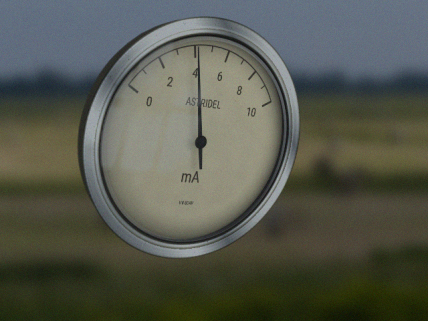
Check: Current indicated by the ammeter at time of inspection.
4 mA
